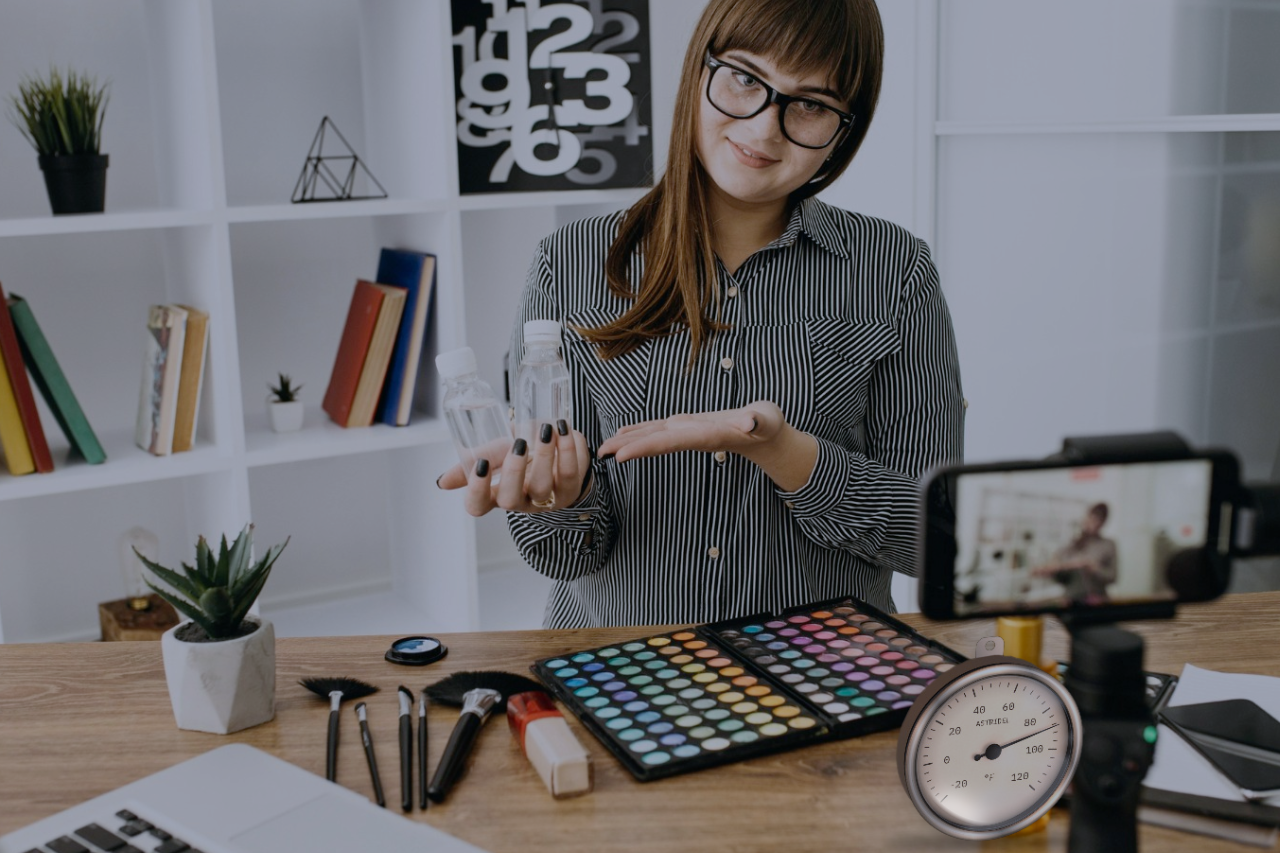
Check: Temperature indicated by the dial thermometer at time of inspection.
88 °F
